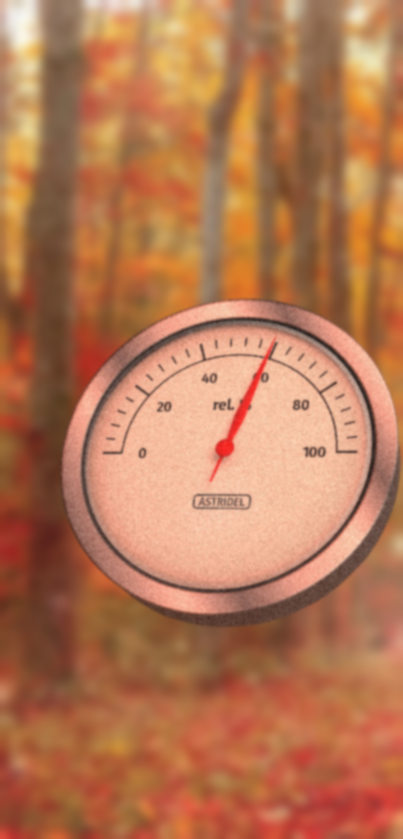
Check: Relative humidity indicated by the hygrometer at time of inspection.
60 %
